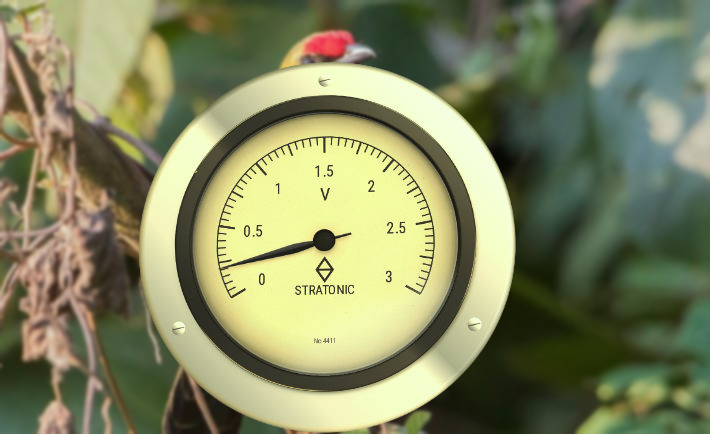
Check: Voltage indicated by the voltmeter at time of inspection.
0.2 V
